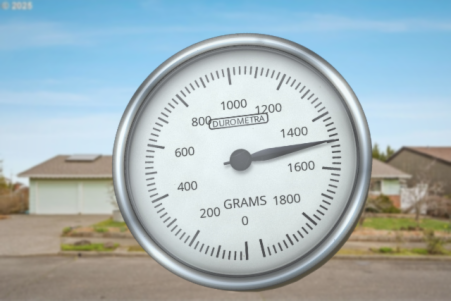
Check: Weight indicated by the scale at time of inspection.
1500 g
